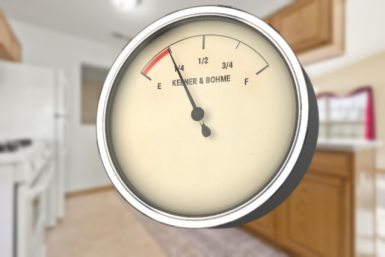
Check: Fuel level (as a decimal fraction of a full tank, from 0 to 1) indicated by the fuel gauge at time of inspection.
0.25
